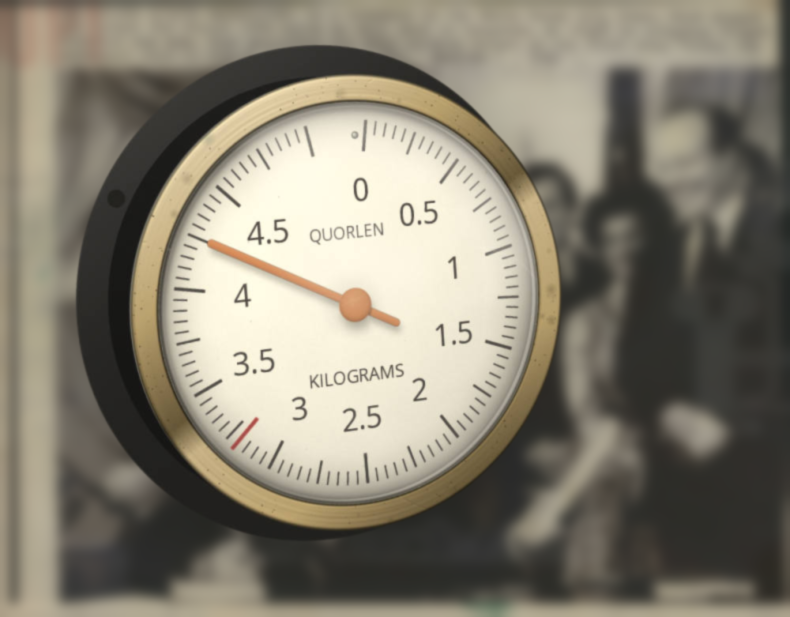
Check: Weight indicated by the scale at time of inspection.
4.25 kg
